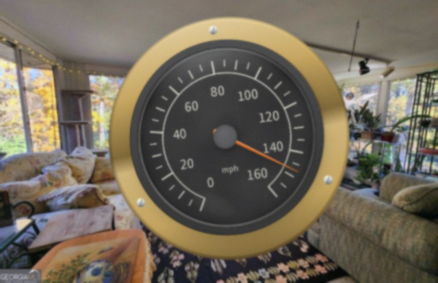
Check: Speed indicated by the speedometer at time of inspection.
147.5 mph
